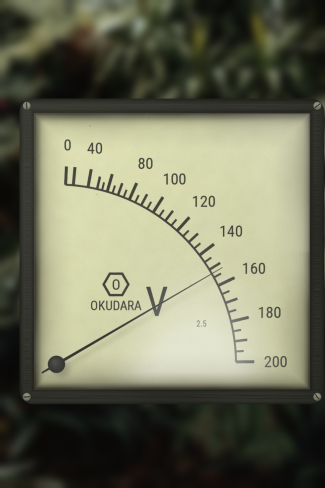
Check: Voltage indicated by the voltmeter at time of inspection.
152.5 V
